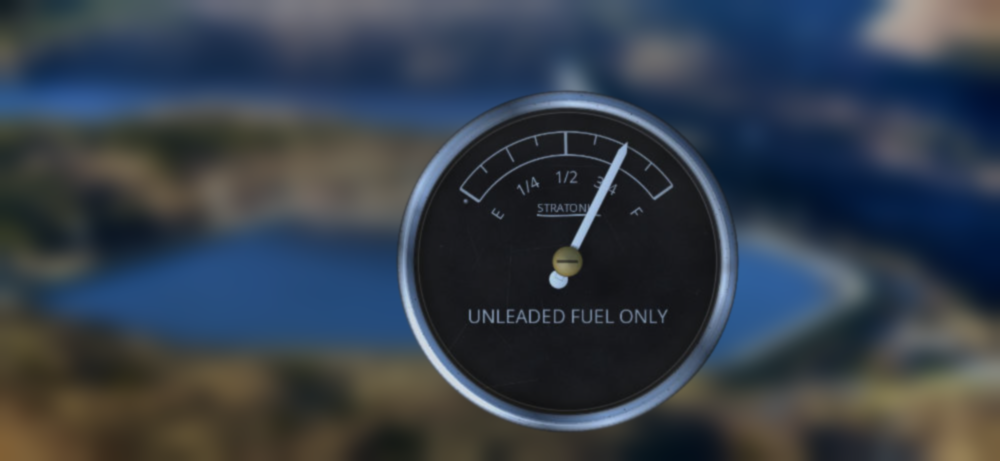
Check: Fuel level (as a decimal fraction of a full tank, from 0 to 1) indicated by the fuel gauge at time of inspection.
0.75
